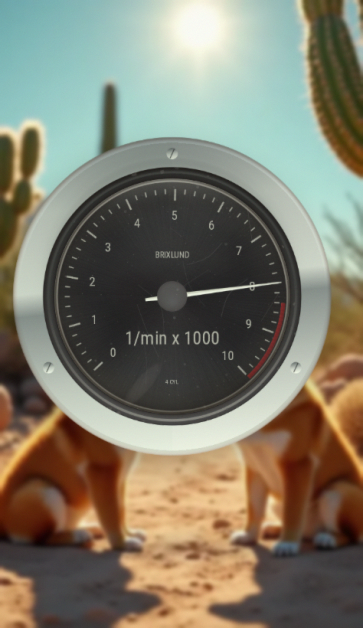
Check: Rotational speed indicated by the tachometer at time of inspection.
8000 rpm
